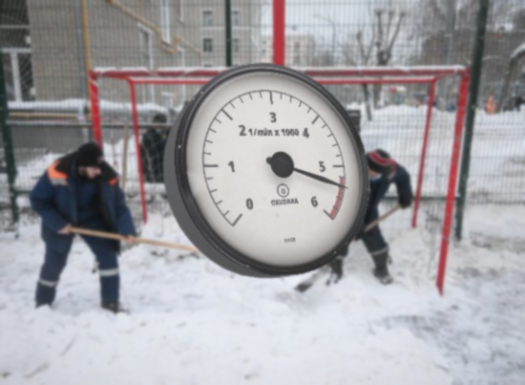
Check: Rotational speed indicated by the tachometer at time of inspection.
5400 rpm
